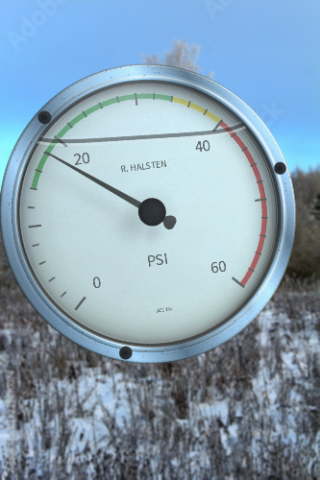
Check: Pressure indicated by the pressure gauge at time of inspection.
18 psi
